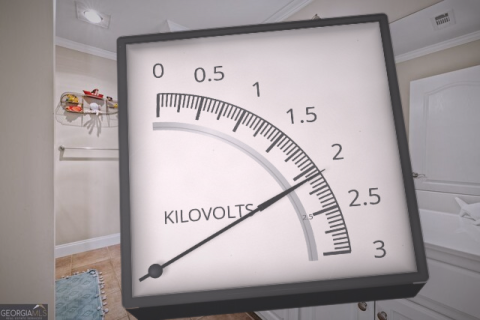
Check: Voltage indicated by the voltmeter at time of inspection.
2.1 kV
